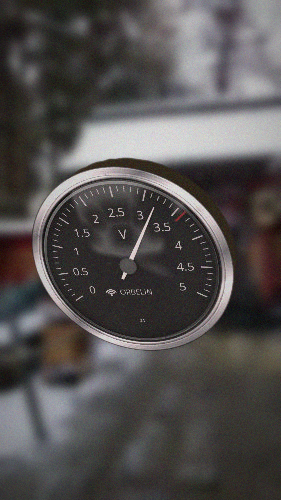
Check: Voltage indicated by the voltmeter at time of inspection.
3.2 V
